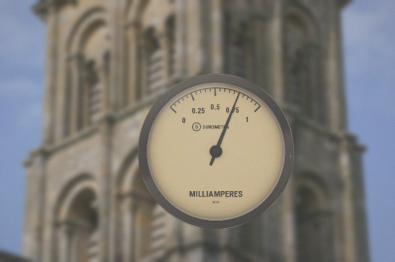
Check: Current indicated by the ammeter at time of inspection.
0.75 mA
